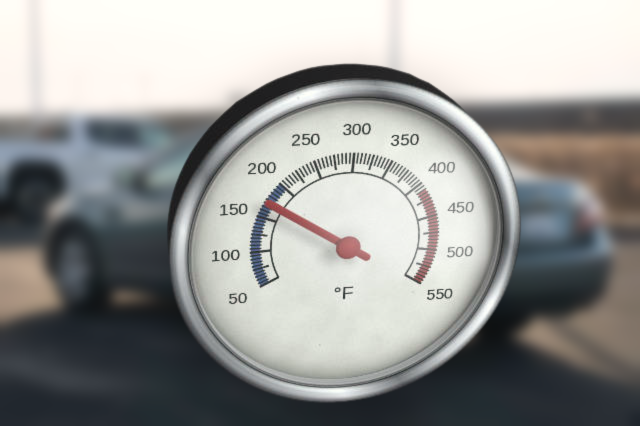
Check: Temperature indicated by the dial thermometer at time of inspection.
175 °F
